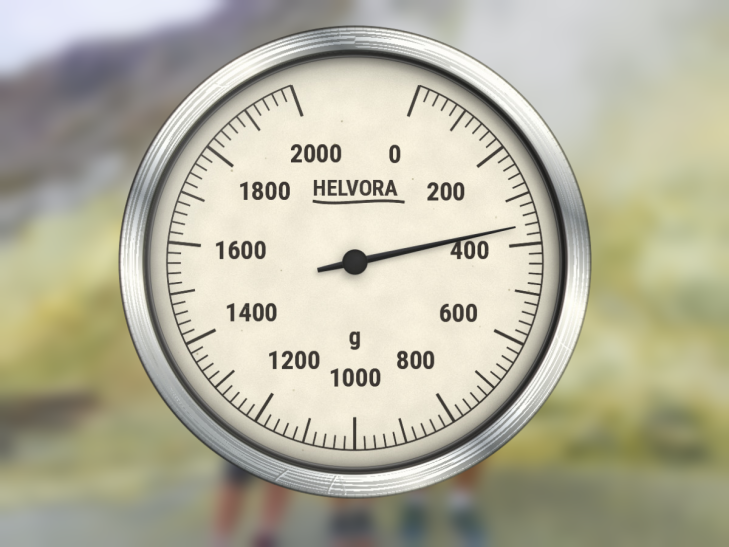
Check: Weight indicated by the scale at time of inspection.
360 g
